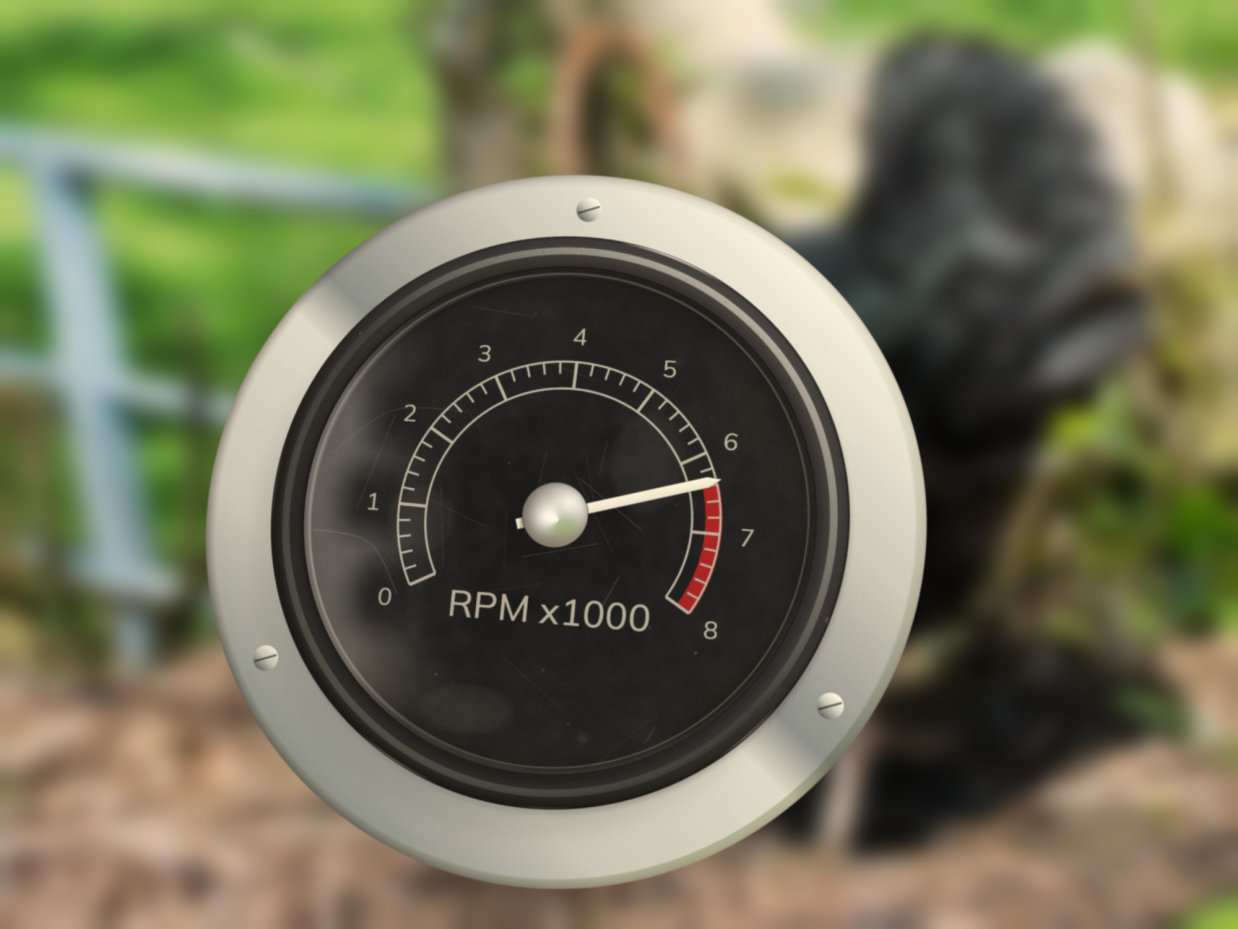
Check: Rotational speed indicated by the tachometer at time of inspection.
6400 rpm
